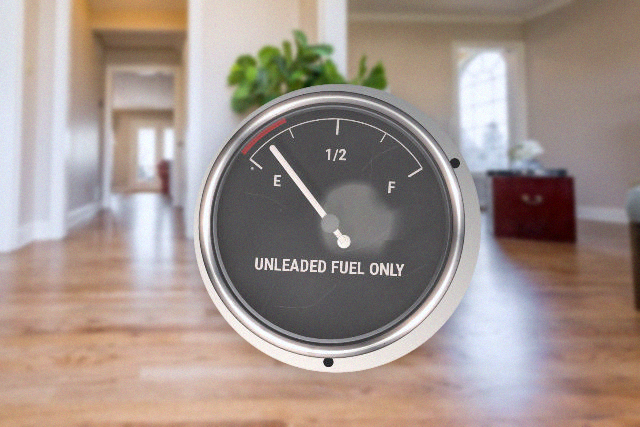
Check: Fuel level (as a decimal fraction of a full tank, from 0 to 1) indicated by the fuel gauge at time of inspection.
0.125
